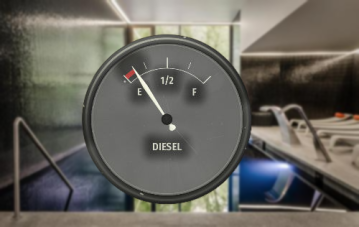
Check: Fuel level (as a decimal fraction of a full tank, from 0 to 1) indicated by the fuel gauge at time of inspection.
0.125
